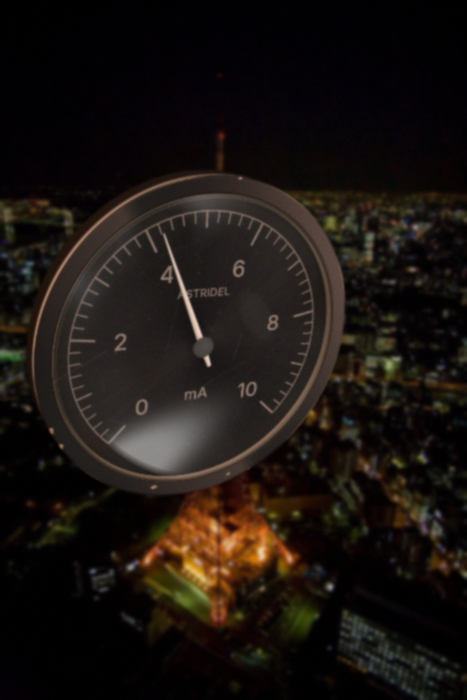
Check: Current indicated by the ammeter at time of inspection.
4.2 mA
